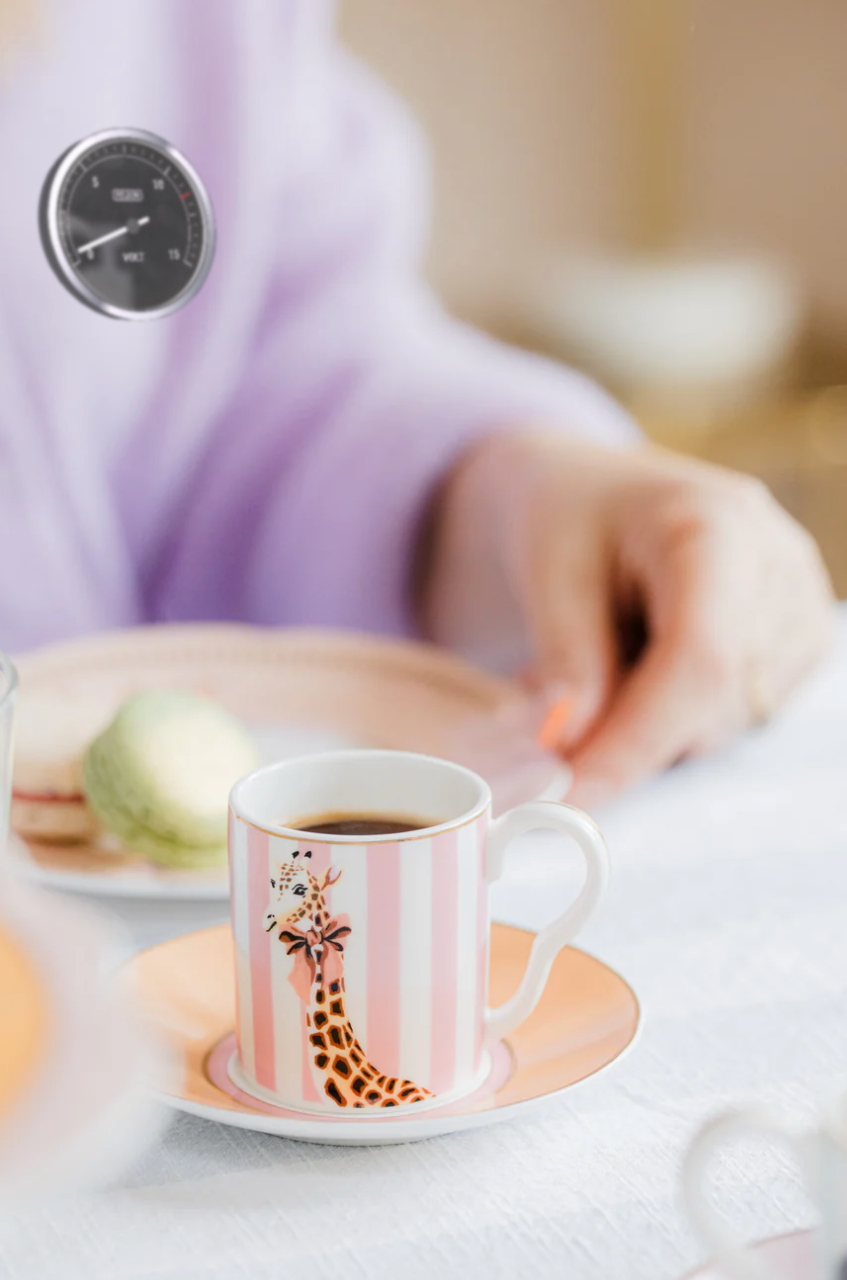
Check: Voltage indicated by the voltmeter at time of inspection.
0.5 V
